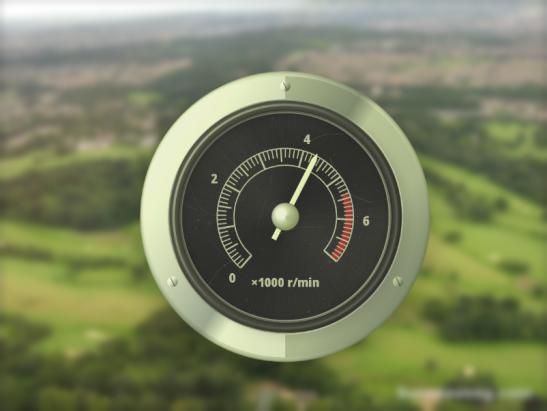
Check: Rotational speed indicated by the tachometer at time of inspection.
4300 rpm
